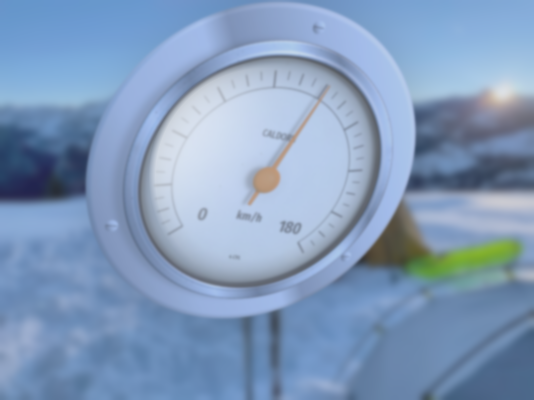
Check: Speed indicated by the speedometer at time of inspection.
100 km/h
